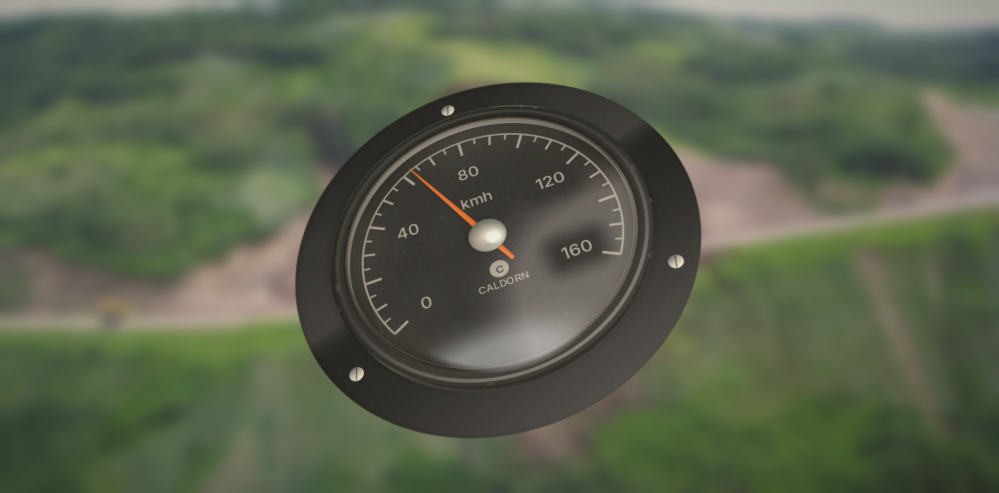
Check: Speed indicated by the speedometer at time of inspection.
62.5 km/h
